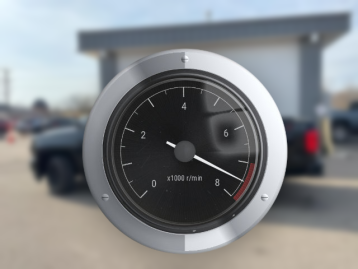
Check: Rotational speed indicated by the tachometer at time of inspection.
7500 rpm
